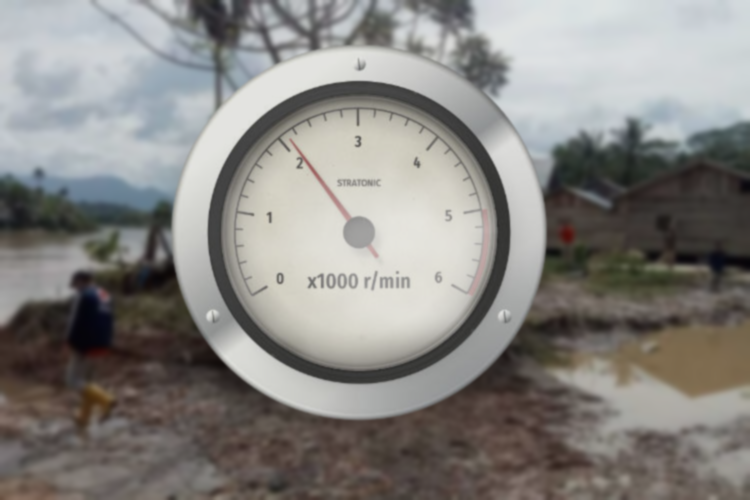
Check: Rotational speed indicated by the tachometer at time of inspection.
2100 rpm
